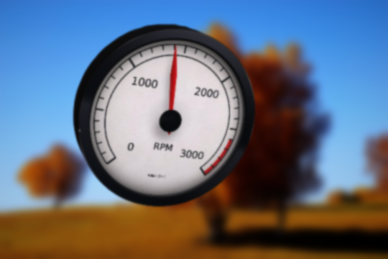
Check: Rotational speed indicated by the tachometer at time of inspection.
1400 rpm
